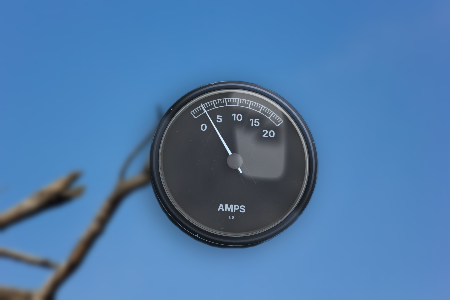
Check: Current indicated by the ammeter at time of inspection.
2.5 A
